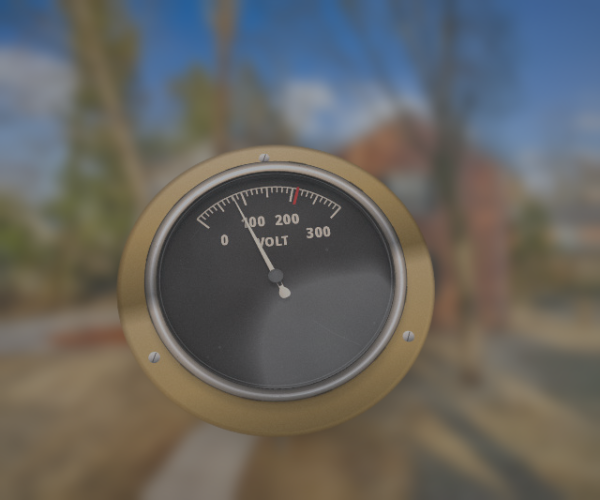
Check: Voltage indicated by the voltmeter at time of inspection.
80 V
